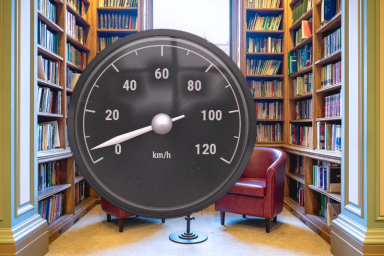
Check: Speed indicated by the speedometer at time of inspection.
5 km/h
